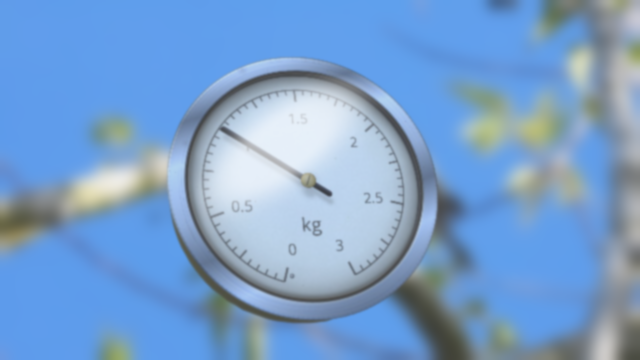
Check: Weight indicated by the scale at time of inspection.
1 kg
